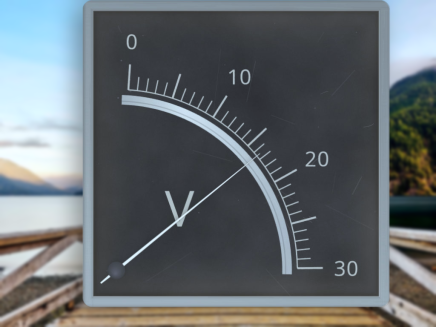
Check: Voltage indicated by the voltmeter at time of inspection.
16.5 V
